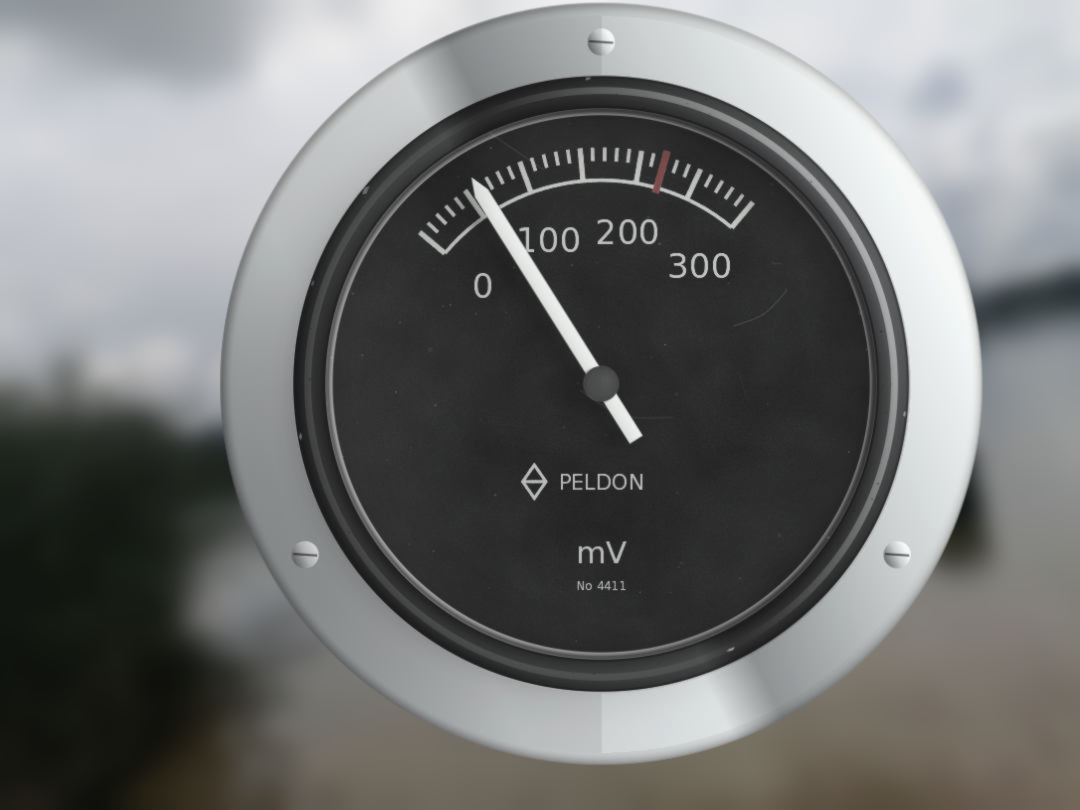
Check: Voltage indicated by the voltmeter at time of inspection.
60 mV
